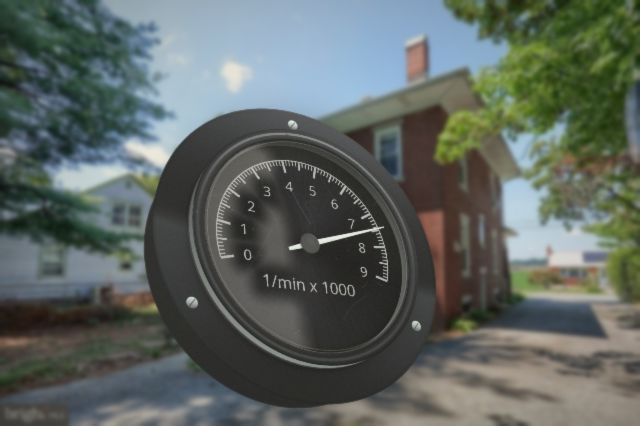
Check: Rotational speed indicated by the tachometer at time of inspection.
7500 rpm
